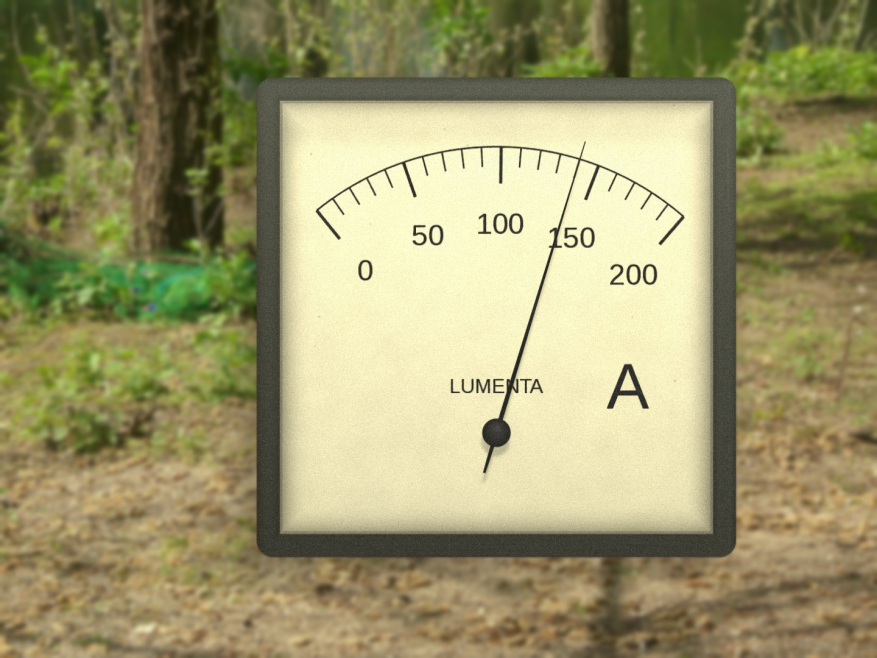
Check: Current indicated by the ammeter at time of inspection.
140 A
